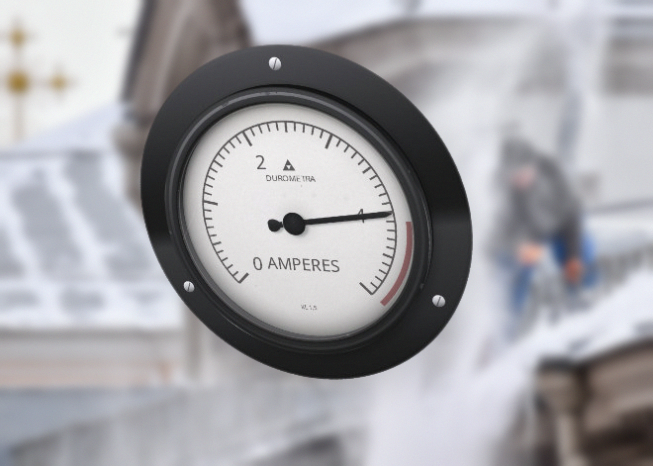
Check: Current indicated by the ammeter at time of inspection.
4 A
